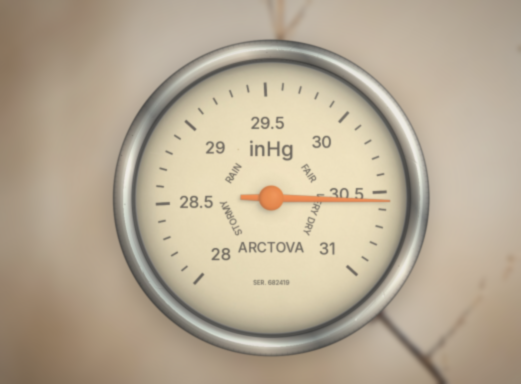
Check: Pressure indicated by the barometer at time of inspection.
30.55 inHg
